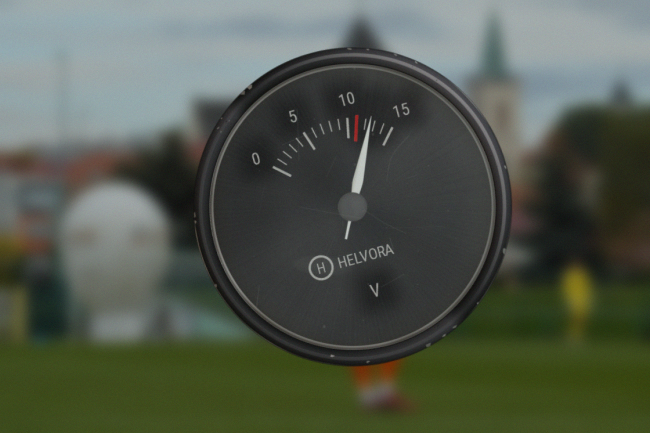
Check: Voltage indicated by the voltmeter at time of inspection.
12.5 V
